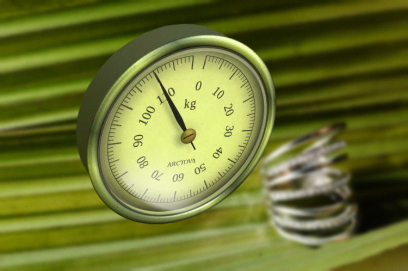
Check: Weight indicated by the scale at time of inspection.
110 kg
